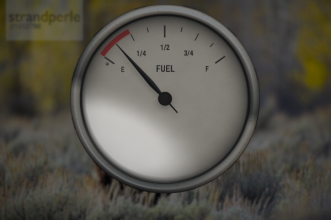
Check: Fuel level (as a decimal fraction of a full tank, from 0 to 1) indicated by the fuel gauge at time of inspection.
0.125
